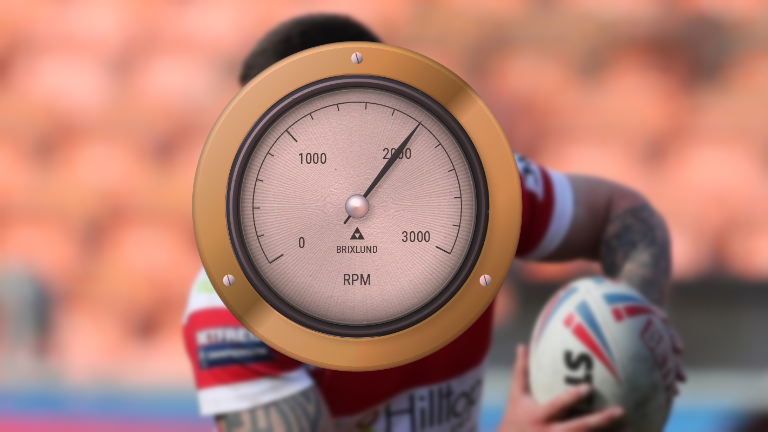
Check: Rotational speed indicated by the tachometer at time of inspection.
2000 rpm
